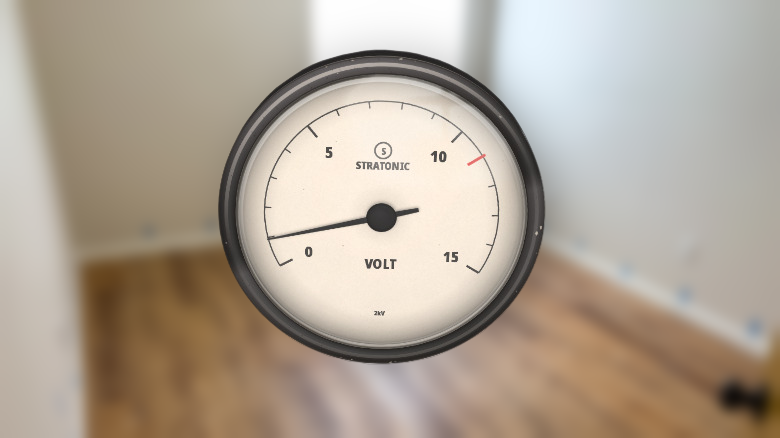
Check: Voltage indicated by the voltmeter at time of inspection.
1 V
